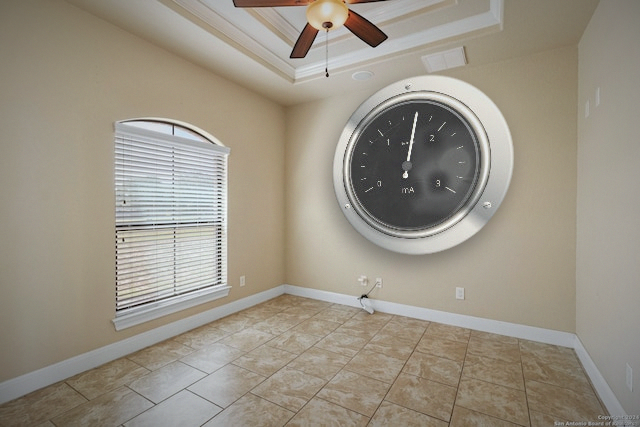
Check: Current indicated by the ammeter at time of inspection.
1.6 mA
